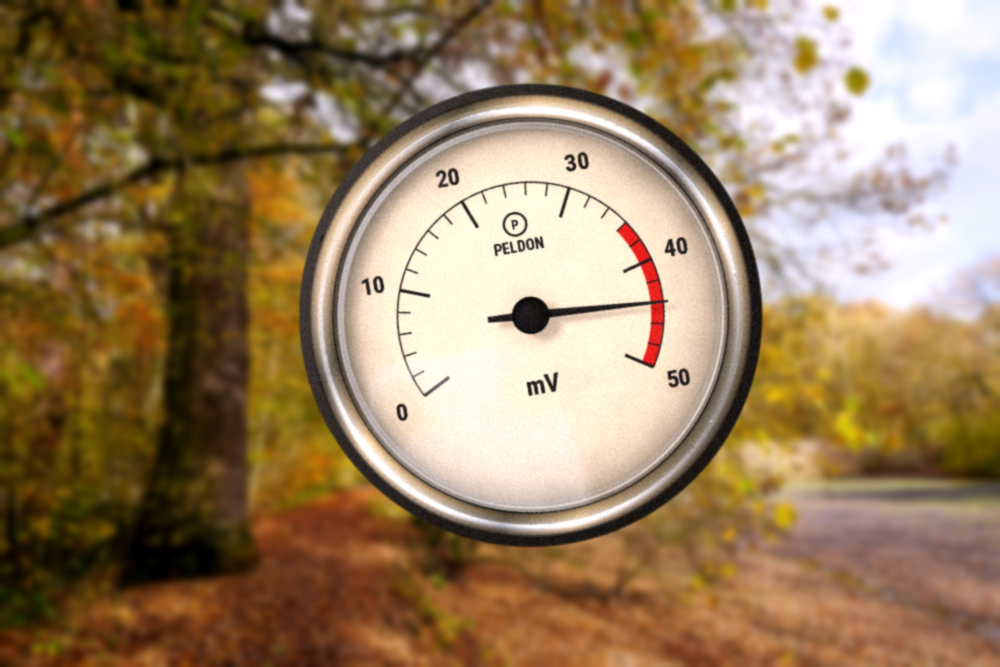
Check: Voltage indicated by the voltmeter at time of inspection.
44 mV
